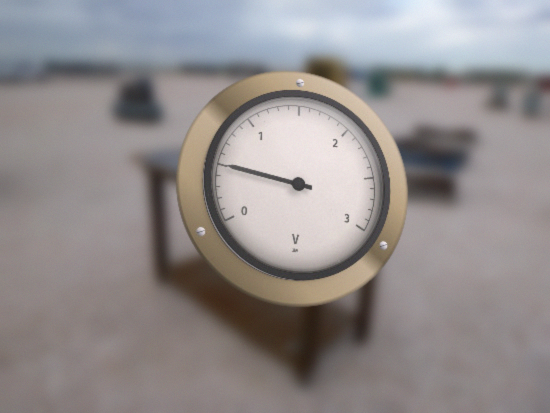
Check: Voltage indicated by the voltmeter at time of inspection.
0.5 V
